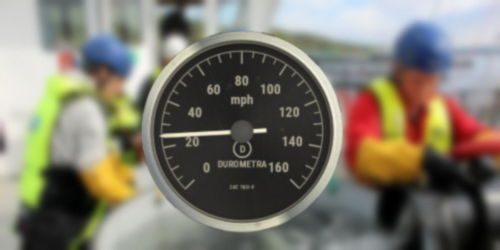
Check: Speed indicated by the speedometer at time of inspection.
25 mph
